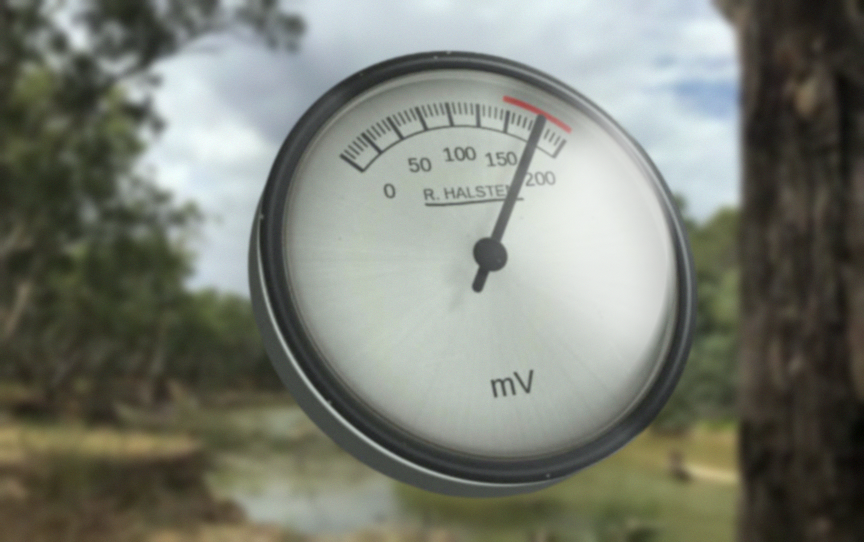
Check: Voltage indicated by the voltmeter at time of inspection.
175 mV
